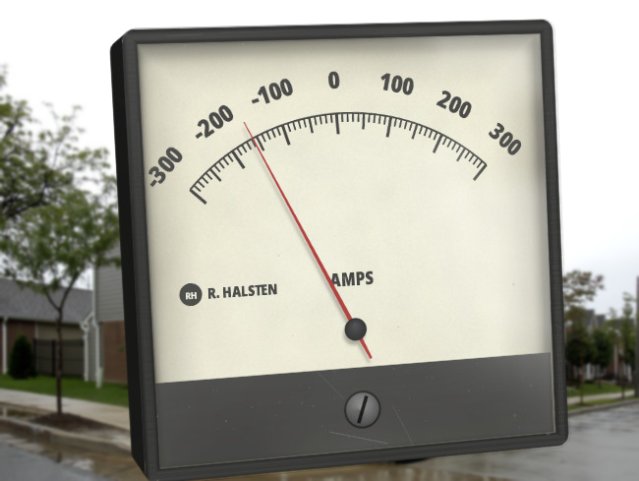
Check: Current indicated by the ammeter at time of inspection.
-160 A
